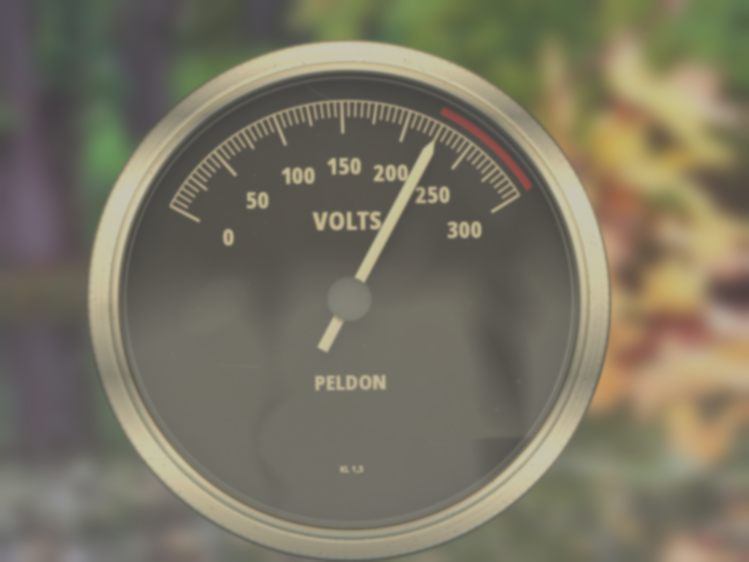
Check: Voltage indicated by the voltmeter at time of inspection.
225 V
